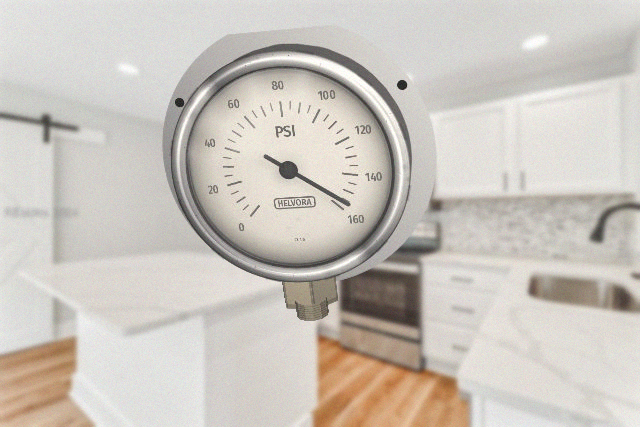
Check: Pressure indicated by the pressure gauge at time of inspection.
155 psi
